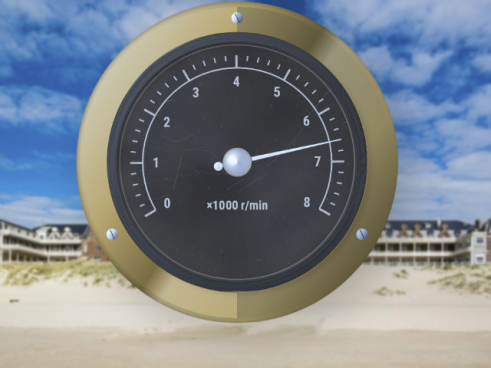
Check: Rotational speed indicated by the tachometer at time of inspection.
6600 rpm
